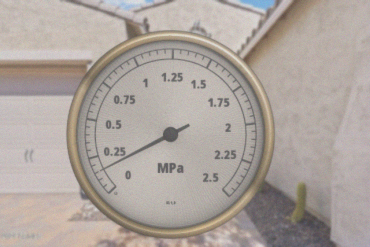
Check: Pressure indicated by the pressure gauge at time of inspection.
0.15 MPa
